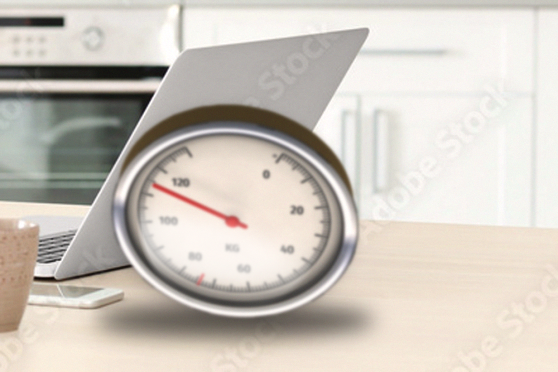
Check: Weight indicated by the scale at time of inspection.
115 kg
